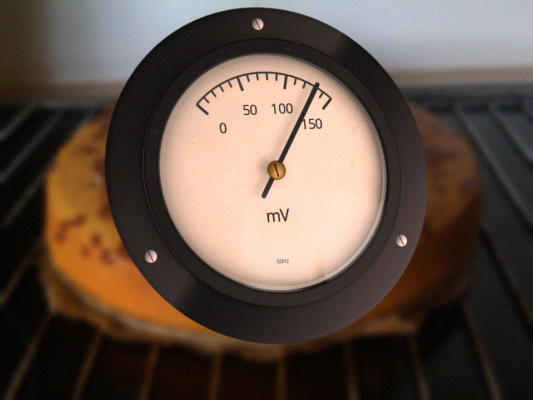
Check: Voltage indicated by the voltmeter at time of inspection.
130 mV
